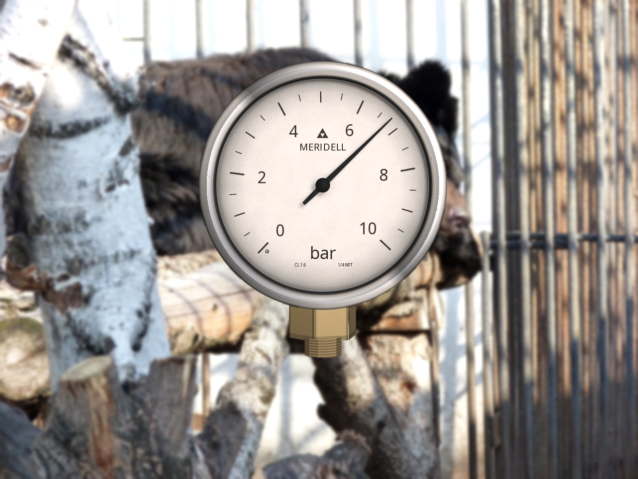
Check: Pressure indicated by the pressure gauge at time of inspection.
6.75 bar
